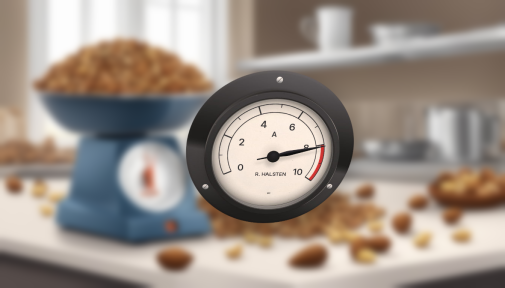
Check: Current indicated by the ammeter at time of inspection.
8 A
